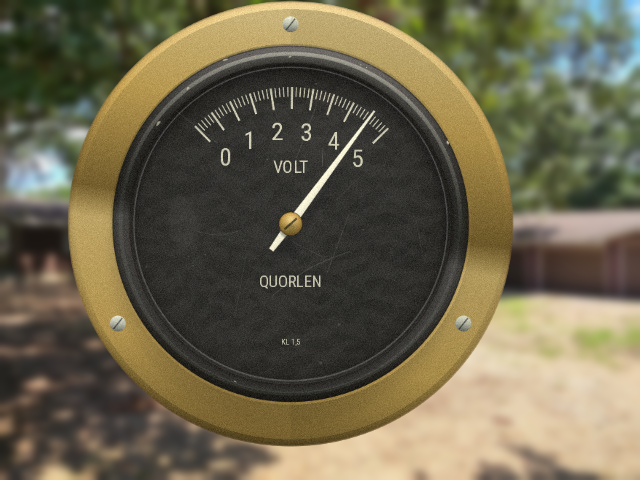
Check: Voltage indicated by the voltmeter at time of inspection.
4.5 V
